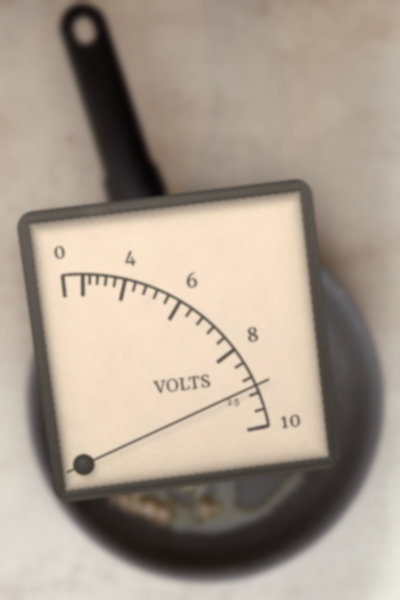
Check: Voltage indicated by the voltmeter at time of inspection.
9 V
